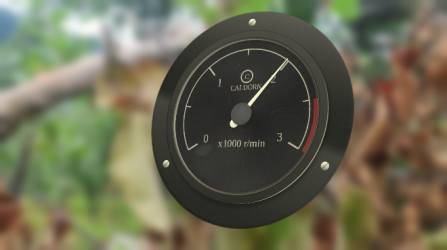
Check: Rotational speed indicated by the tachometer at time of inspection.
2000 rpm
